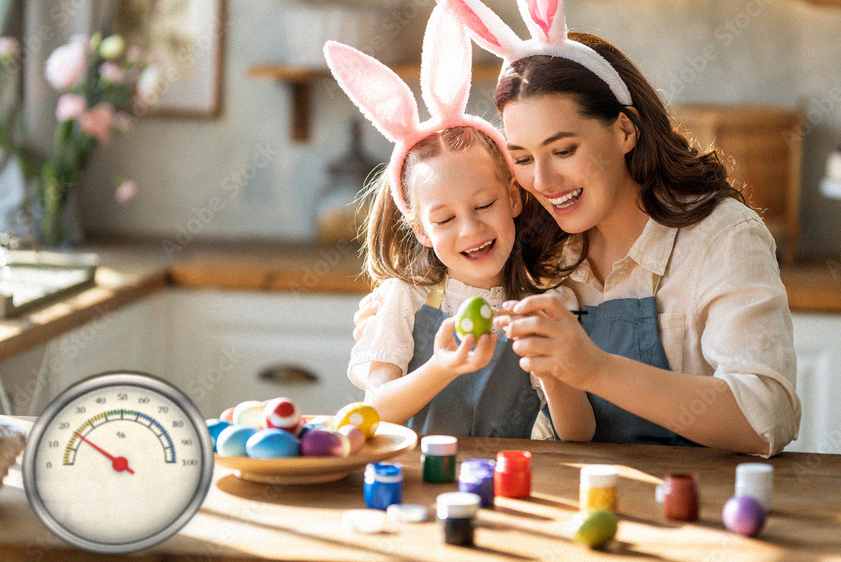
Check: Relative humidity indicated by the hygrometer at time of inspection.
20 %
